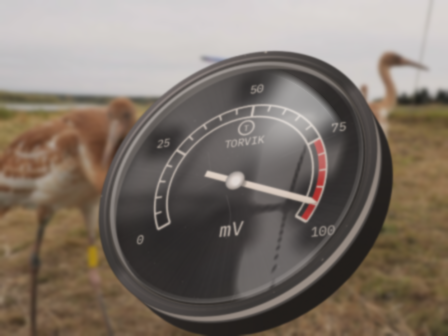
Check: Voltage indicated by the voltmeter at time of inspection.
95 mV
